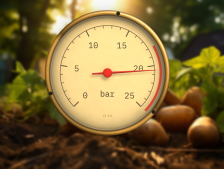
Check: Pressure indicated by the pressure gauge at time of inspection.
20.5 bar
